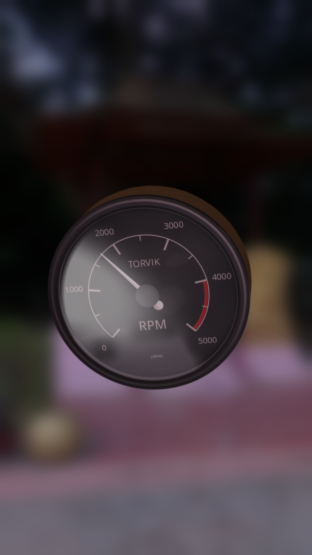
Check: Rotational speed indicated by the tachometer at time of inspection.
1750 rpm
